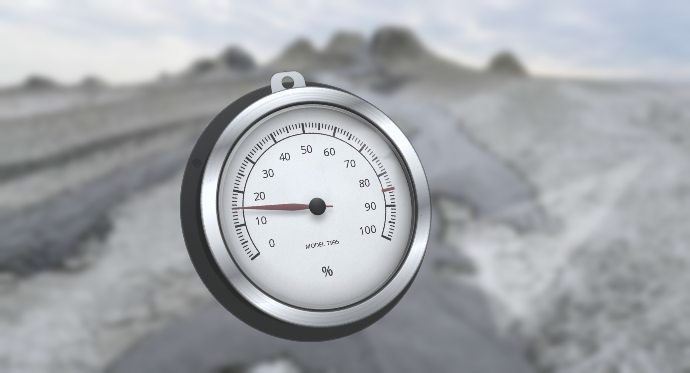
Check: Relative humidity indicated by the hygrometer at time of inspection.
15 %
